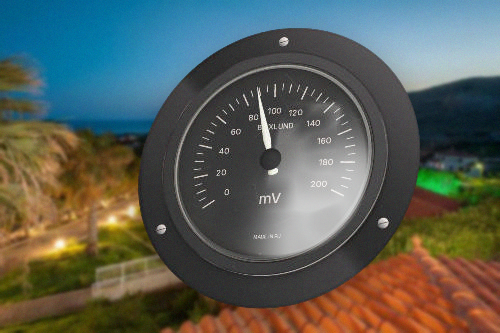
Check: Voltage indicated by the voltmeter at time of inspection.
90 mV
